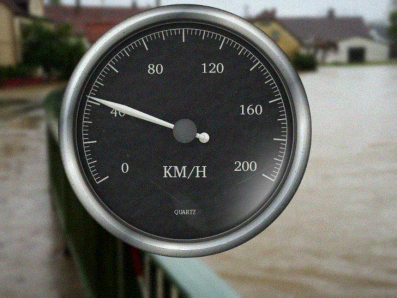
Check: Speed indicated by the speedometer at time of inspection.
42 km/h
